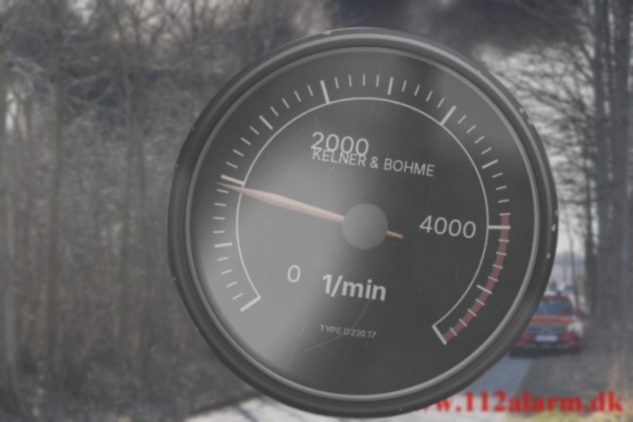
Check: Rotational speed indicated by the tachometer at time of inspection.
950 rpm
